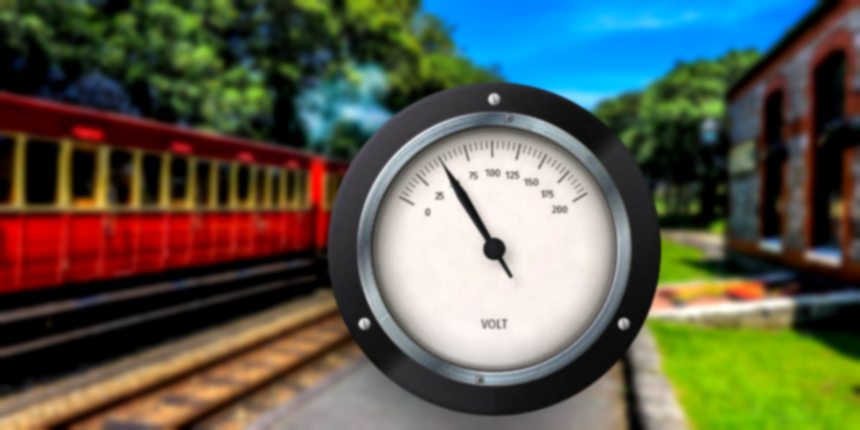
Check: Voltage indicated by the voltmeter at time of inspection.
50 V
